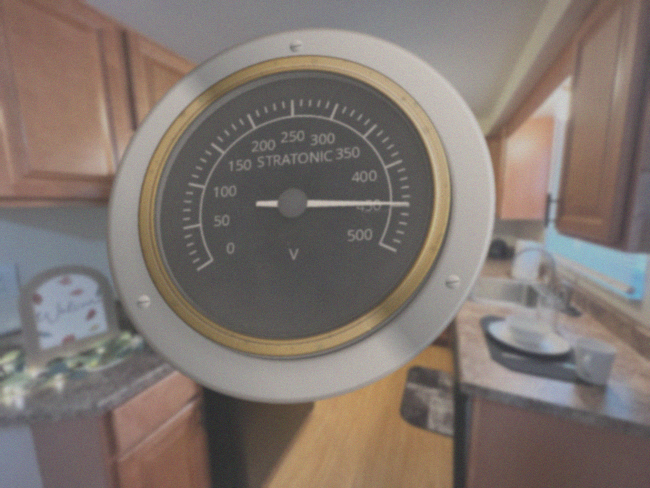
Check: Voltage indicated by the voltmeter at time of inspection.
450 V
